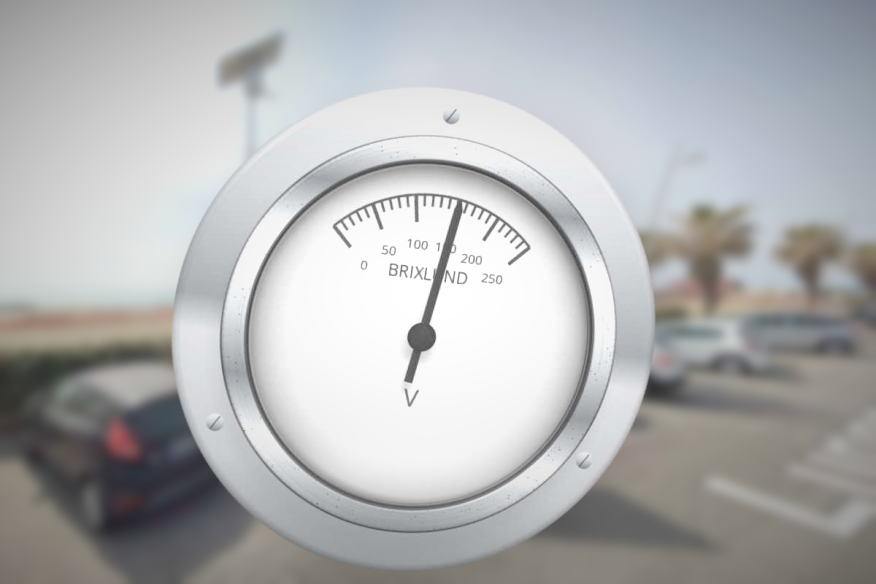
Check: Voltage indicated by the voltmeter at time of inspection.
150 V
